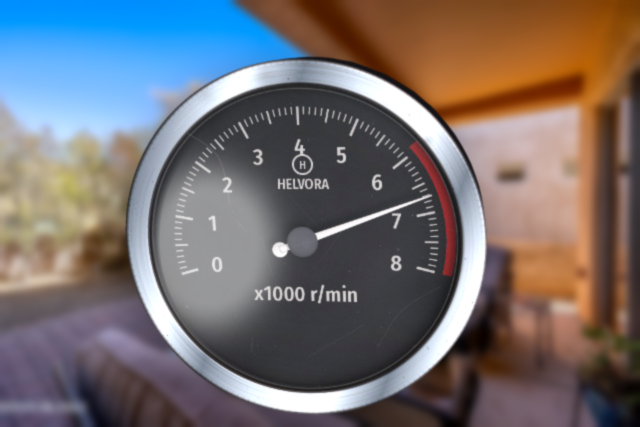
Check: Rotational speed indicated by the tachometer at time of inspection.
6700 rpm
